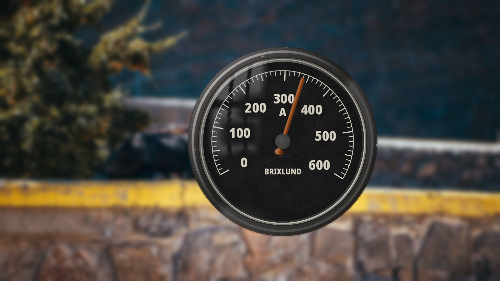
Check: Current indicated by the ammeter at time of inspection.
340 A
